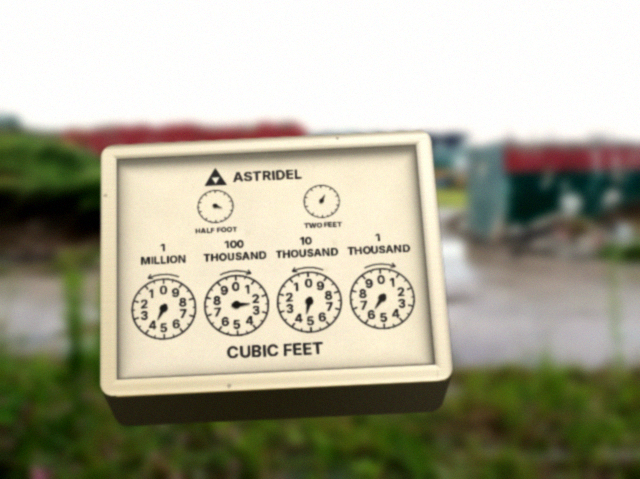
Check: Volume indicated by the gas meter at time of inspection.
424600 ft³
